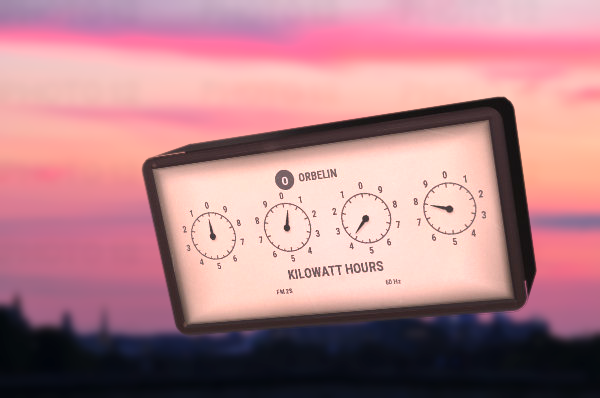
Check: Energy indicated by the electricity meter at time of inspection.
38 kWh
